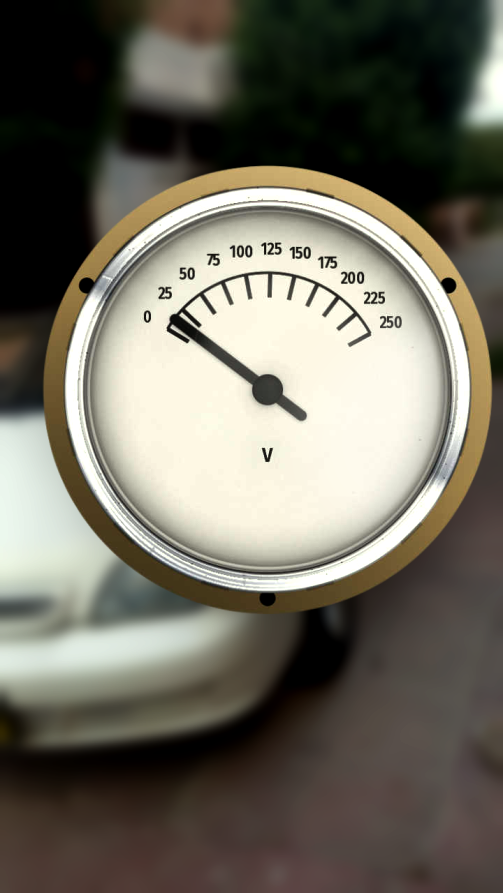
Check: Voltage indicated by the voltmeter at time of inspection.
12.5 V
